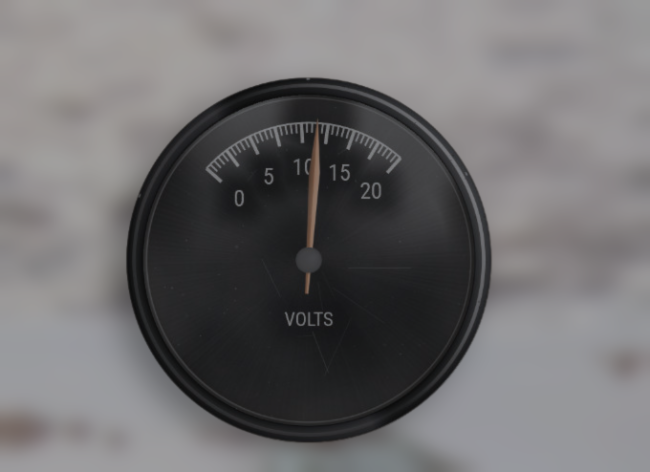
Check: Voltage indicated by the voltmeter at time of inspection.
11.5 V
